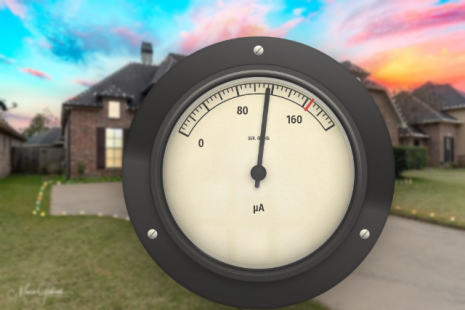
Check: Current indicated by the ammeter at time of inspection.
115 µA
